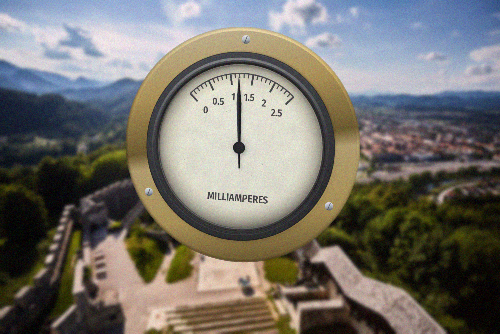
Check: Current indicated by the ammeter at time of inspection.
1.2 mA
